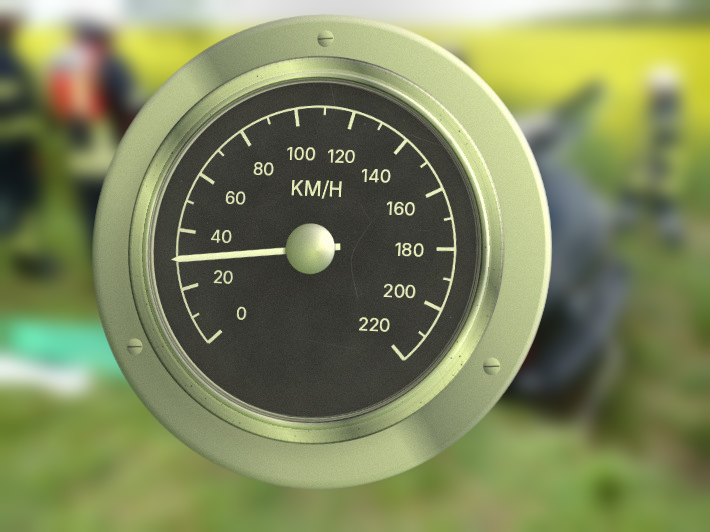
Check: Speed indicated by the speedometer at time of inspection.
30 km/h
